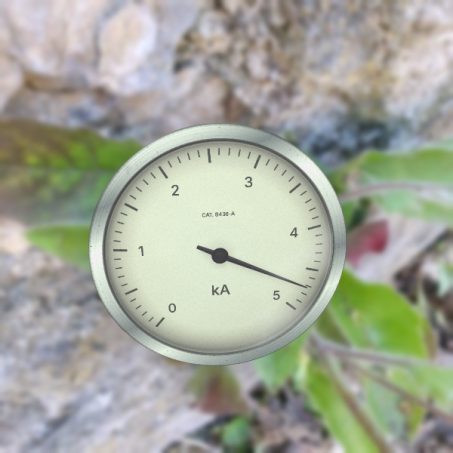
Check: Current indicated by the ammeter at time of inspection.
4.7 kA
